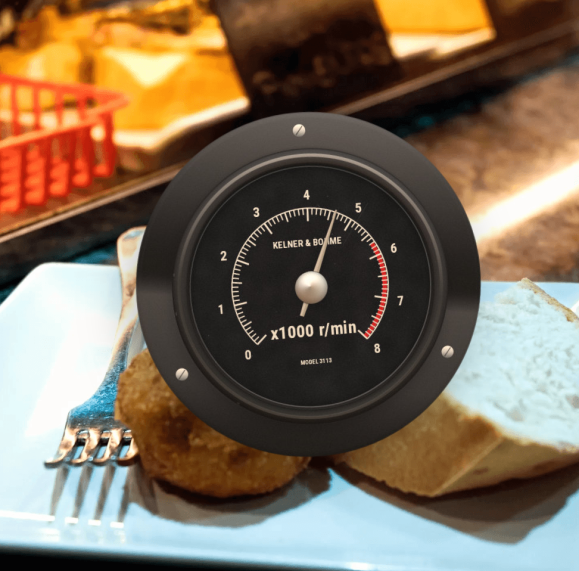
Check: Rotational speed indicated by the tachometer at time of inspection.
4600 rpm
